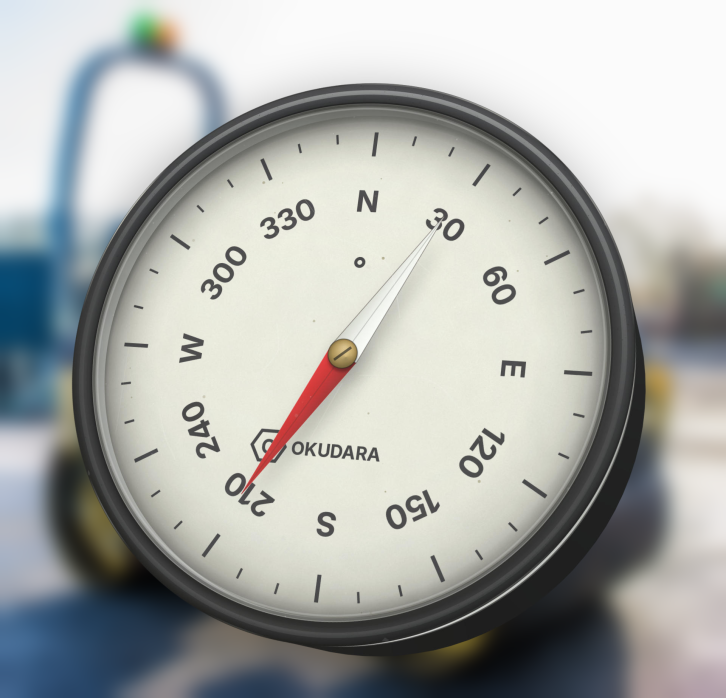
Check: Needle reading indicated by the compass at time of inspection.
210 °
